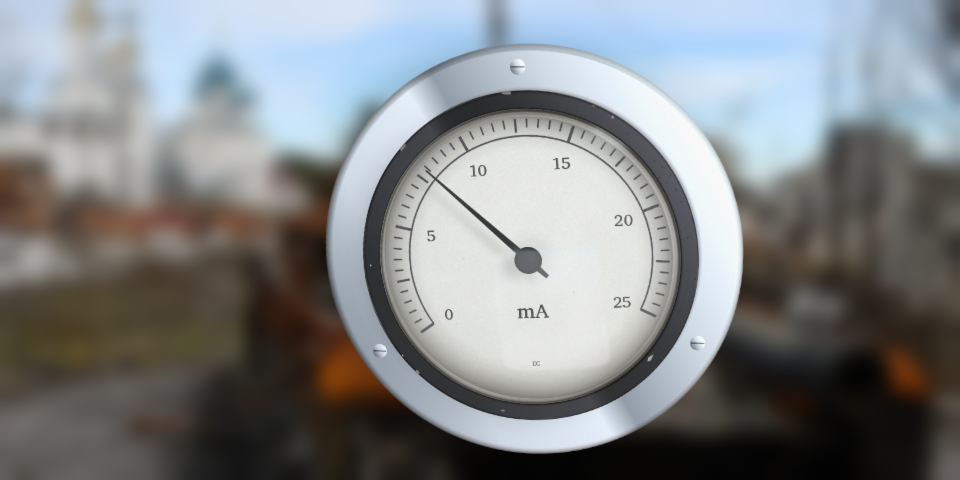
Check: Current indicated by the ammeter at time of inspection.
8 mA
